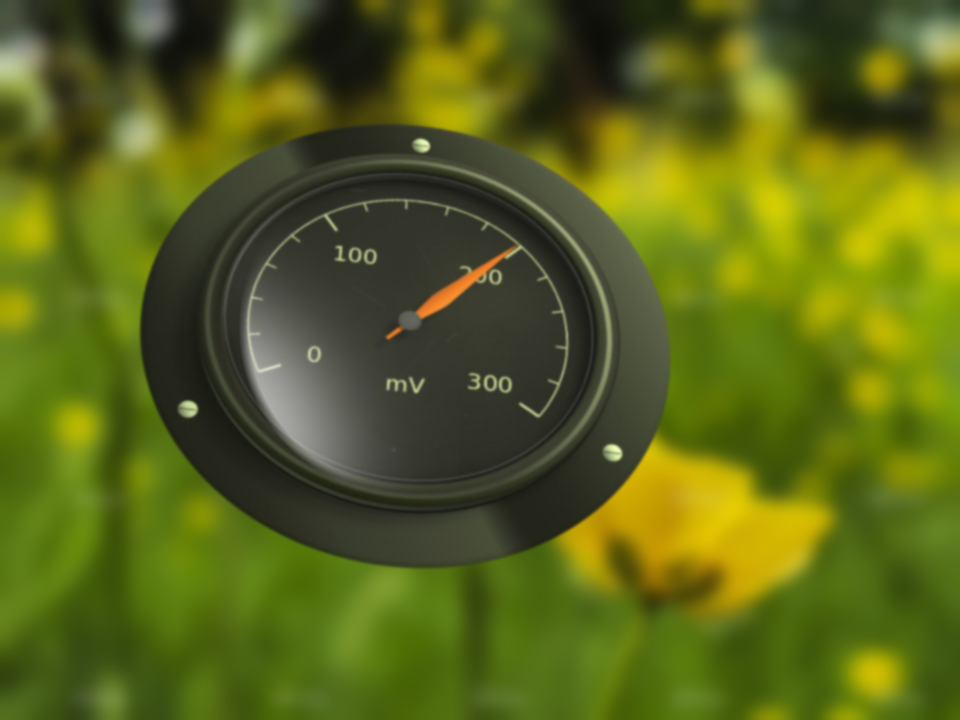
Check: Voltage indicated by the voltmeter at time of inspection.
200 mV
